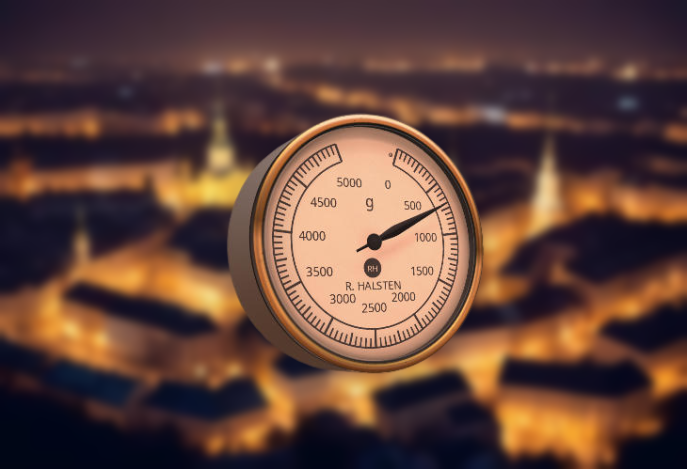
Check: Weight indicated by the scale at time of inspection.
700 g
